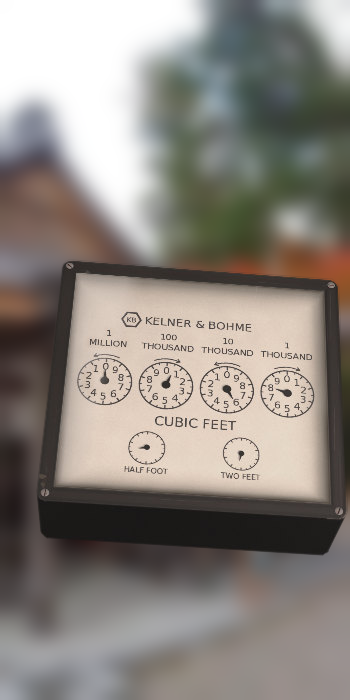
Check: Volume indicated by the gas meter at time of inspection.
5800 ft³
